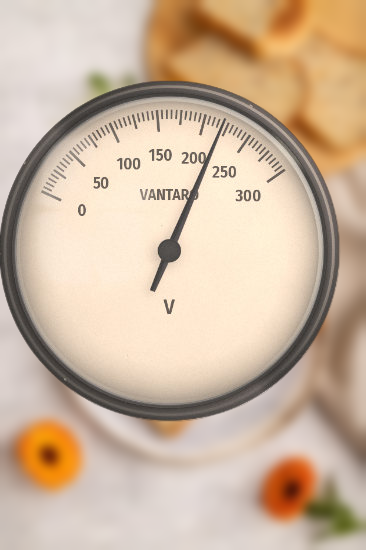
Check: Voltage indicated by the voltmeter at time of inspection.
220 V
